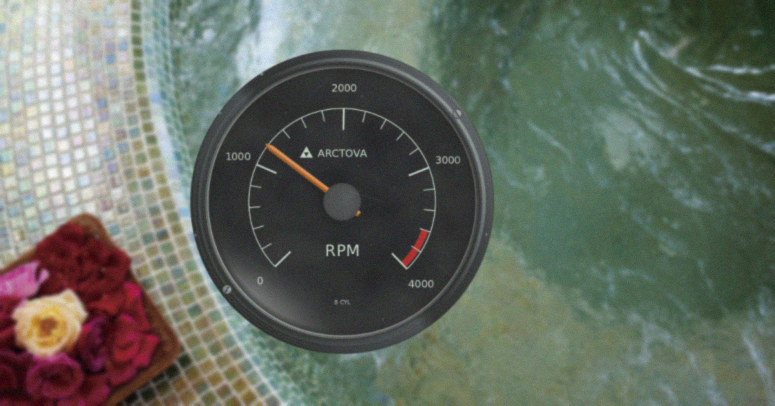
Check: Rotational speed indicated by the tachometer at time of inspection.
1200 rpm
